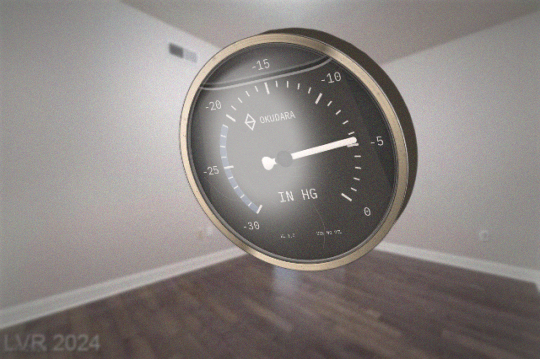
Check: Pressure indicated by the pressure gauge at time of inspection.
-5.5 inHg
